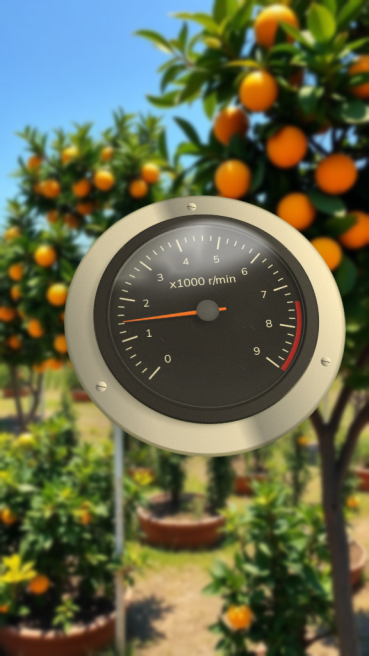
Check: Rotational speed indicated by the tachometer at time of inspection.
1400 rpm
